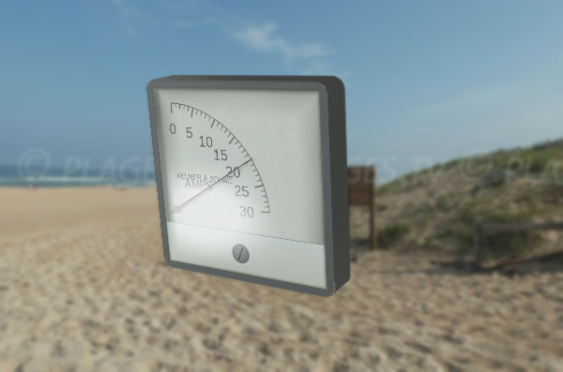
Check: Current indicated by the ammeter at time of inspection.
20 A
